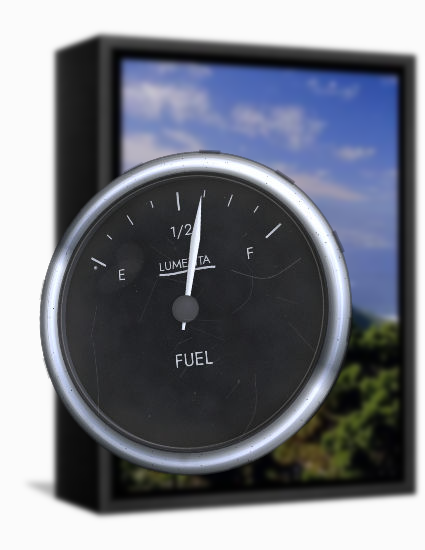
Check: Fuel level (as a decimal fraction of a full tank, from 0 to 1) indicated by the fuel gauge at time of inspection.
0.625
